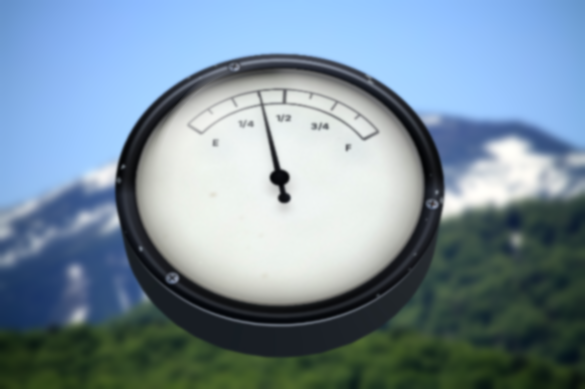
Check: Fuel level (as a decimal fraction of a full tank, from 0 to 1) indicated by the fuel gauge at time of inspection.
0.375
